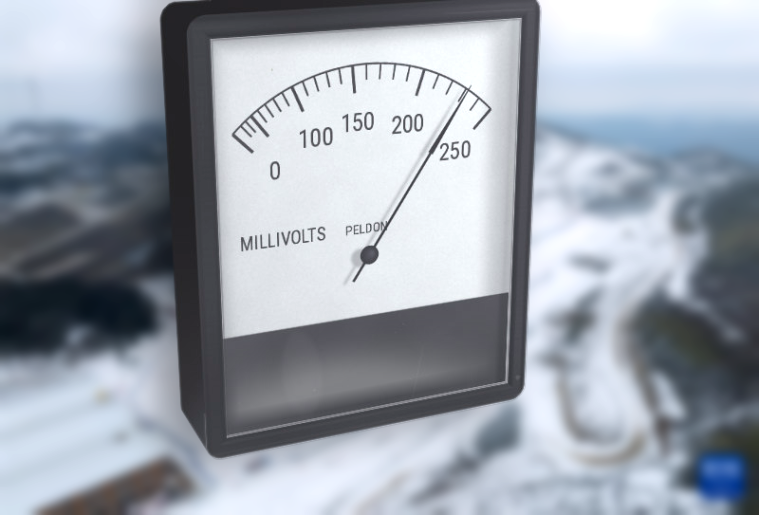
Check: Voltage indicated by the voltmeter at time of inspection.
230 mV
